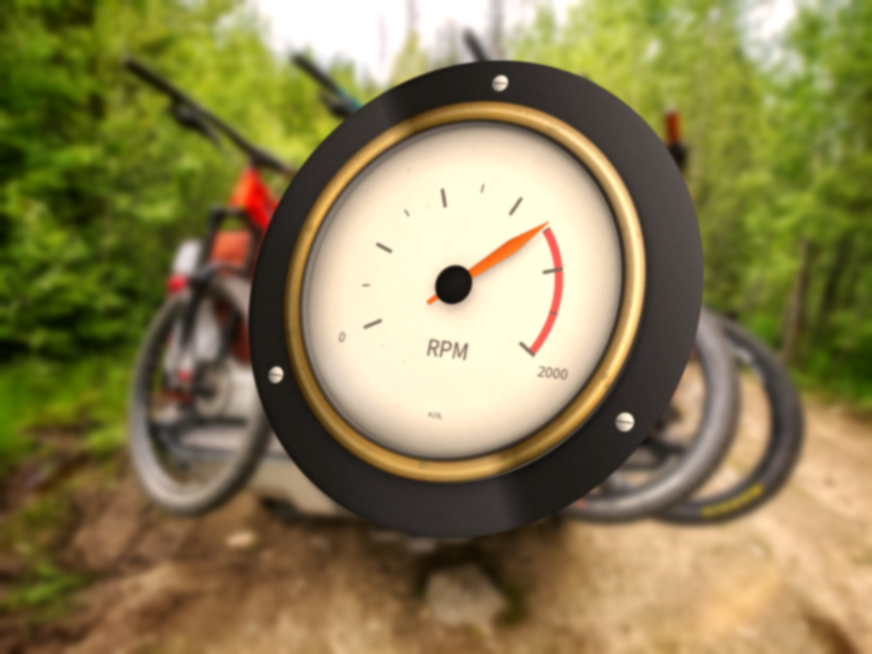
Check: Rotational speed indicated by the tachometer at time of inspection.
1400 rpm
